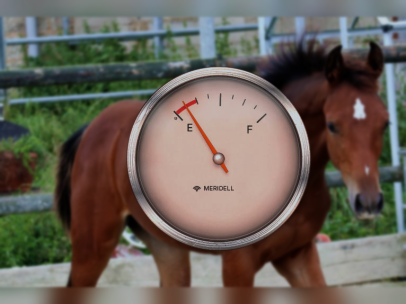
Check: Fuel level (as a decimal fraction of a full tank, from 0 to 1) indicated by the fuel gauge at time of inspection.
0.125
